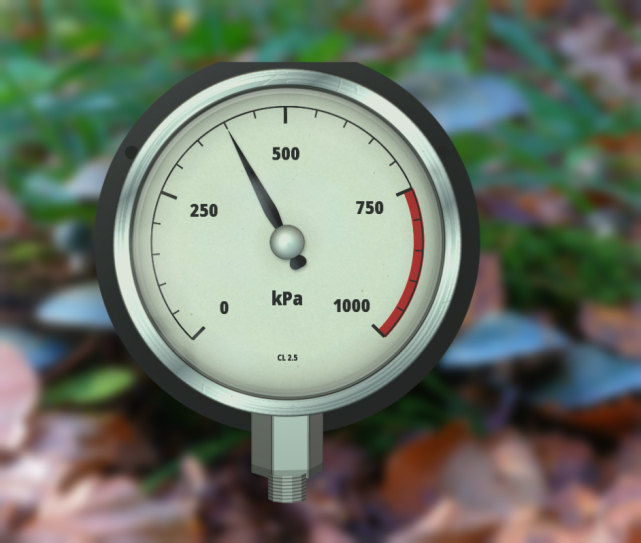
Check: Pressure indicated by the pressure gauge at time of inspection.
400 kPa
